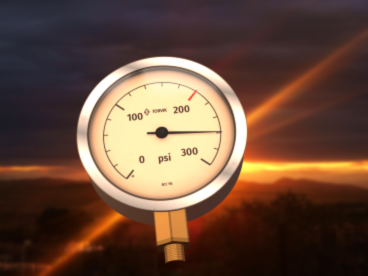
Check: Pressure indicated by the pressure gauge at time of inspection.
260 psi
